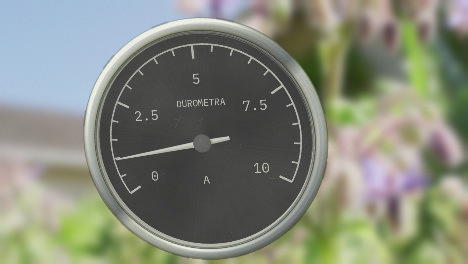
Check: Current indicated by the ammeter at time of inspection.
1 A
